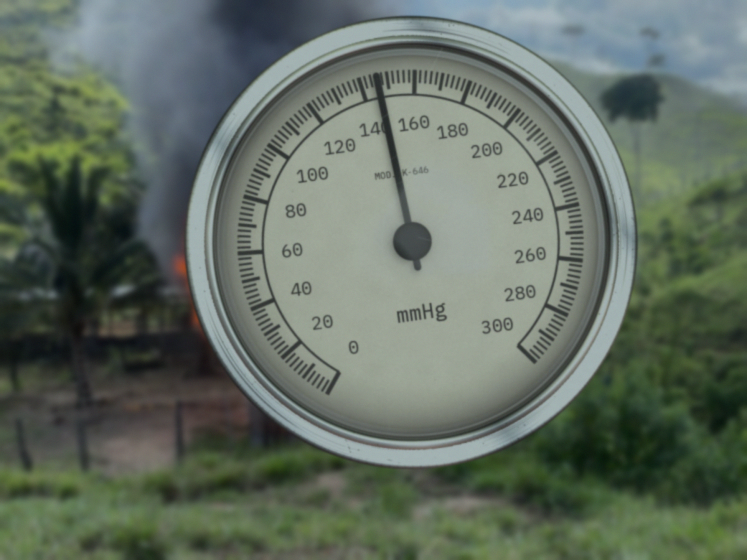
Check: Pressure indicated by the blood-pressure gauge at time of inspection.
146 mmHg
